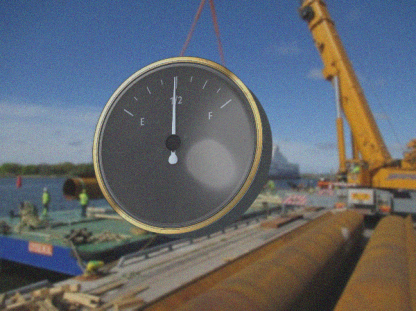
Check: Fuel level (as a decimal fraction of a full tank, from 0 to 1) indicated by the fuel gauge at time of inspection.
0.5
